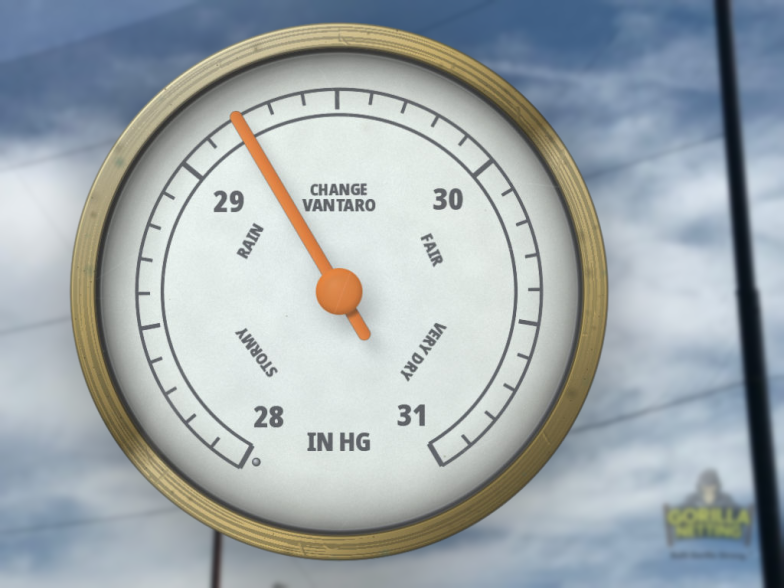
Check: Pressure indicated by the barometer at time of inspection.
29.2 inHg
